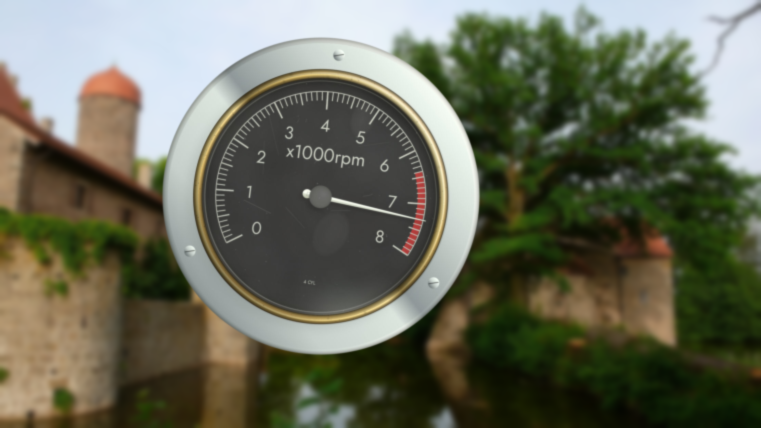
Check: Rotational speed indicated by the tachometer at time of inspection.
7300 rpm
